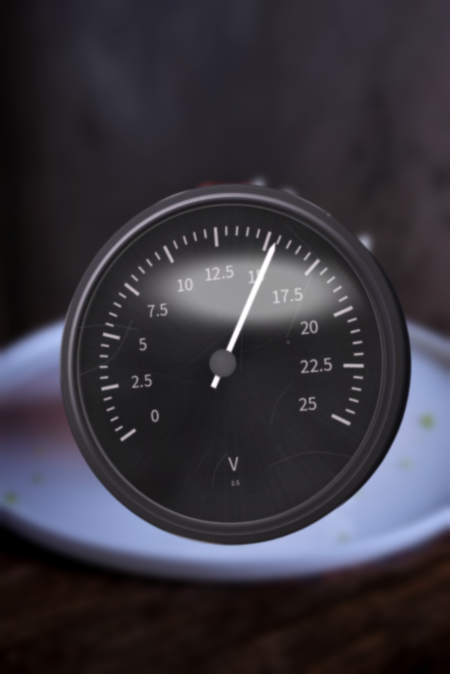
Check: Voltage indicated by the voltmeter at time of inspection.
15.5 V
